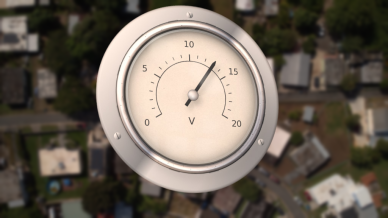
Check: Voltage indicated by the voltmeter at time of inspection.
13 V
